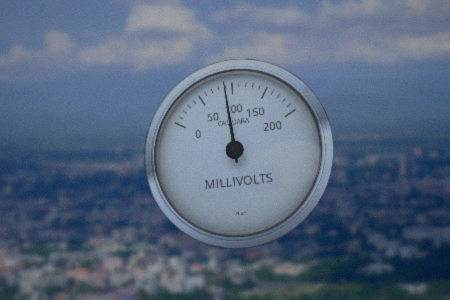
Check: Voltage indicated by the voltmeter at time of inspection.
90 mV
